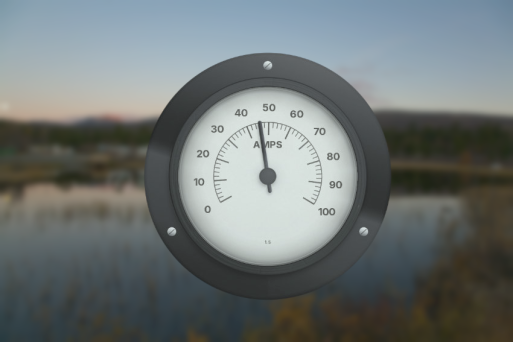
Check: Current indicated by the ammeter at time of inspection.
46 A
